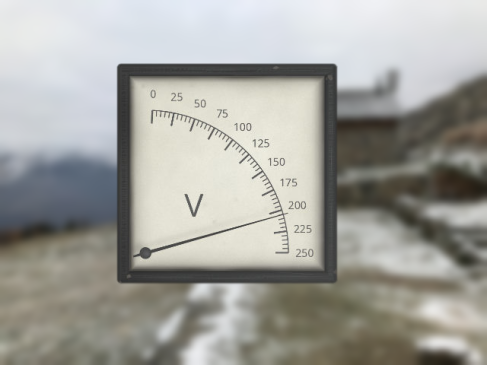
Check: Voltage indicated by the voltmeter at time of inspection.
205 V
